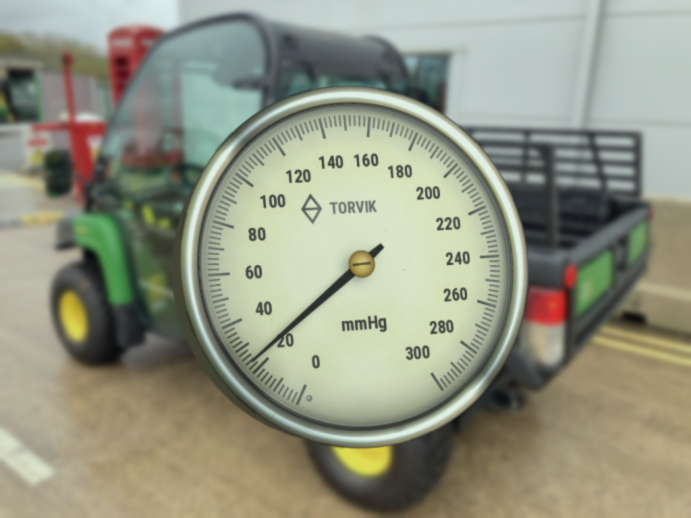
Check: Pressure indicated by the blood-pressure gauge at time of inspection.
24 mmHg
